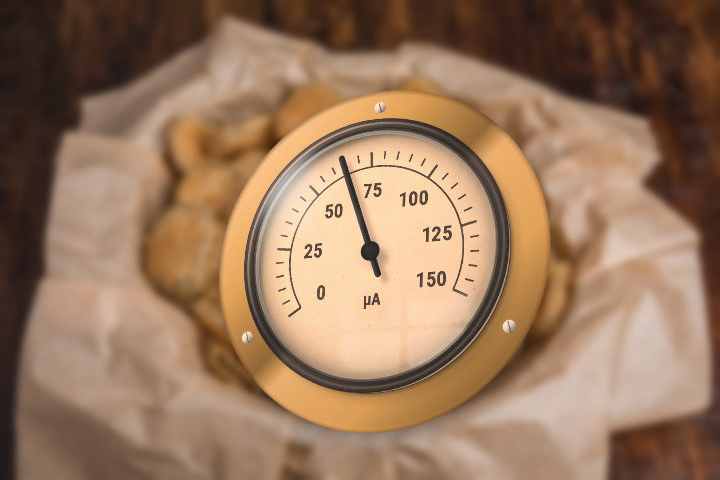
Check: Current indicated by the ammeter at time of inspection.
65 µA
